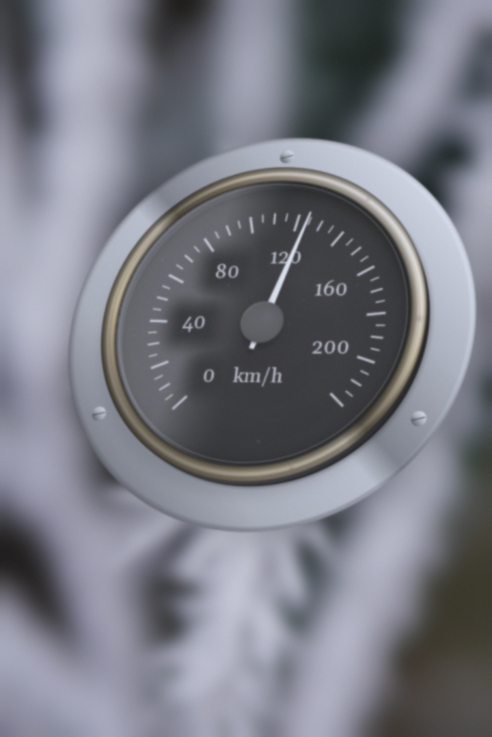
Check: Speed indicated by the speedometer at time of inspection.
125 km/h
